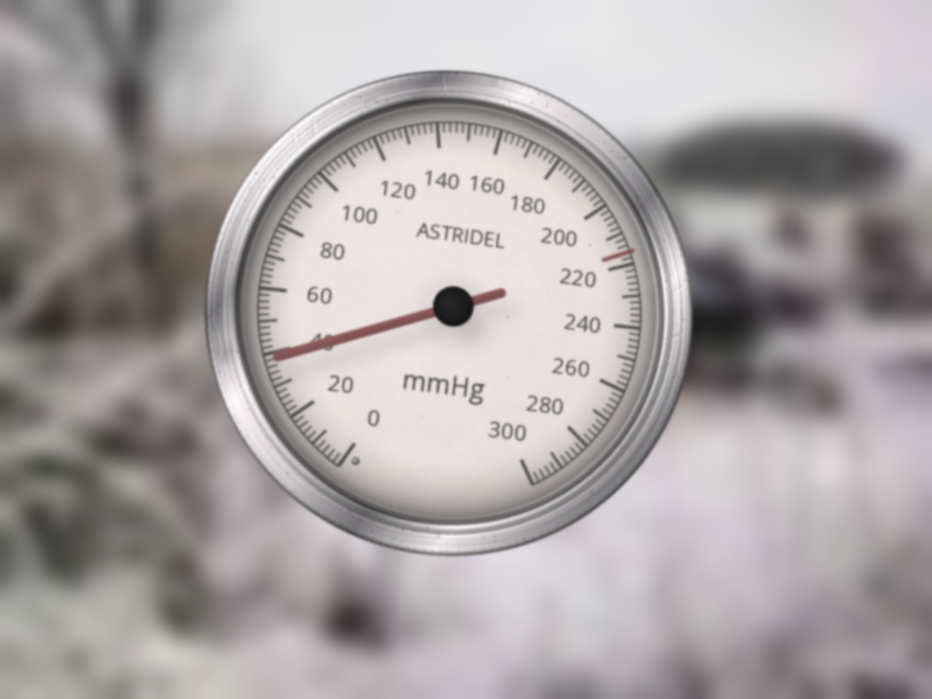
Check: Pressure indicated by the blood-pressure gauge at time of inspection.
38 mmHg
